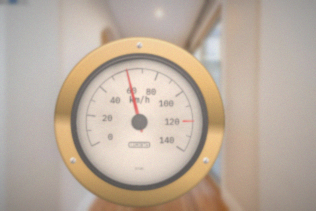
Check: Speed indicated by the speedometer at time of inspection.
60 km/h
